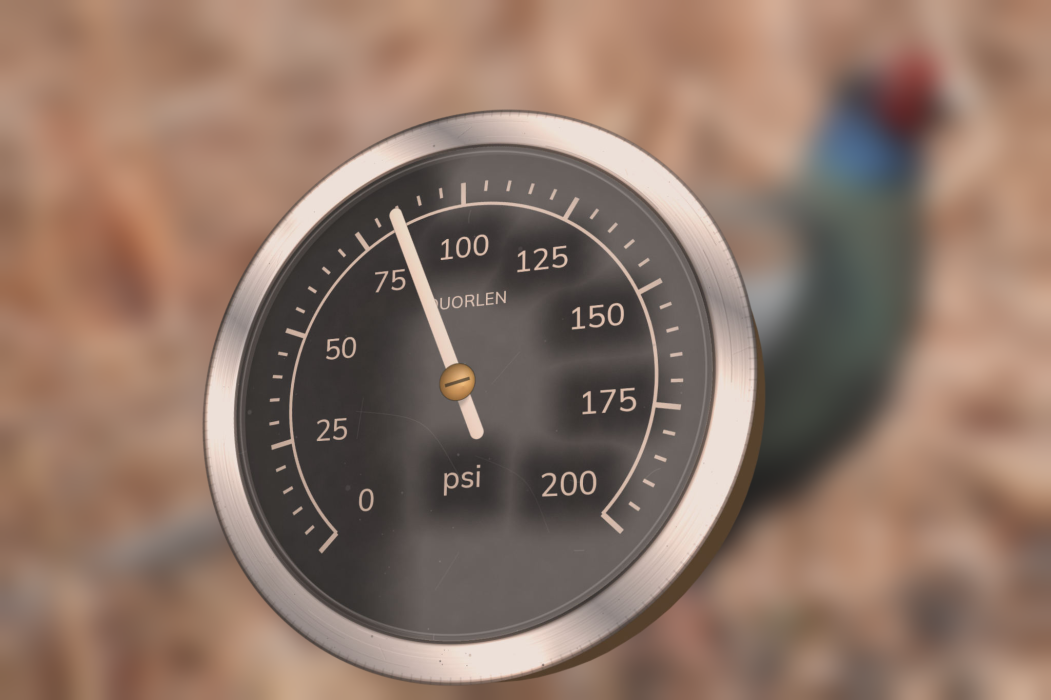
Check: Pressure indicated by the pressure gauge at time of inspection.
85 psi
